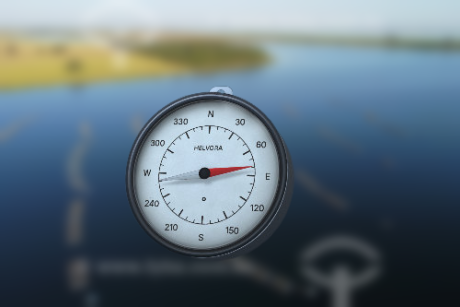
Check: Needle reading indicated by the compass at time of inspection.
80 °
